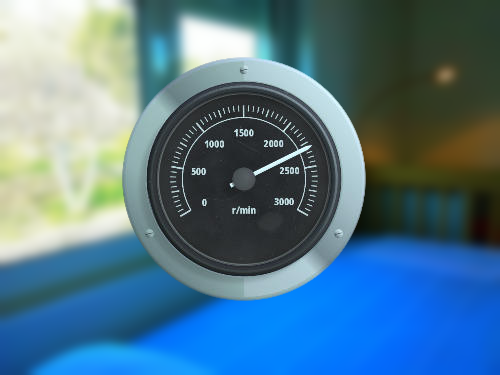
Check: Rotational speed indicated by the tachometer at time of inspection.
2300 rpm
